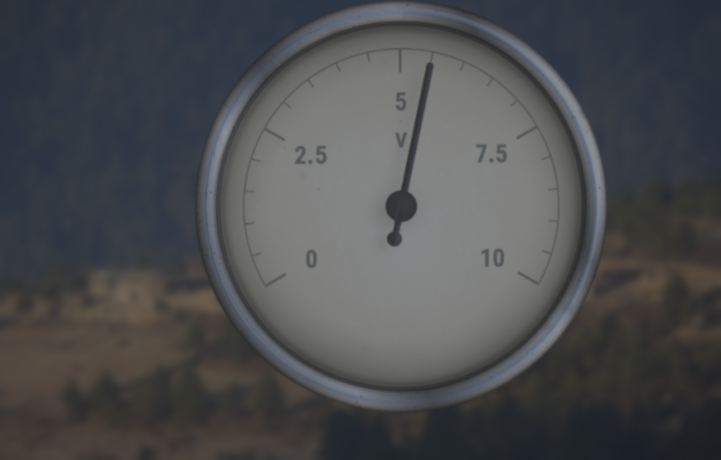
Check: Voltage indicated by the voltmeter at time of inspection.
5.5 V
